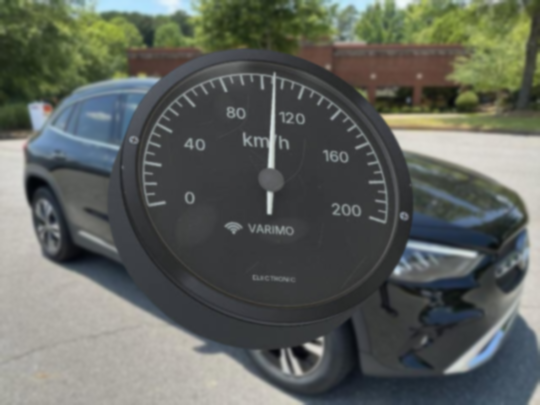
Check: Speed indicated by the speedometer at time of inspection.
105 km/h
